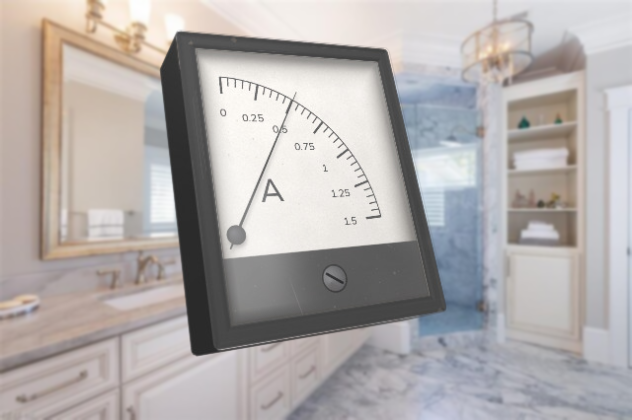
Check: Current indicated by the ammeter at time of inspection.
0.5 A
